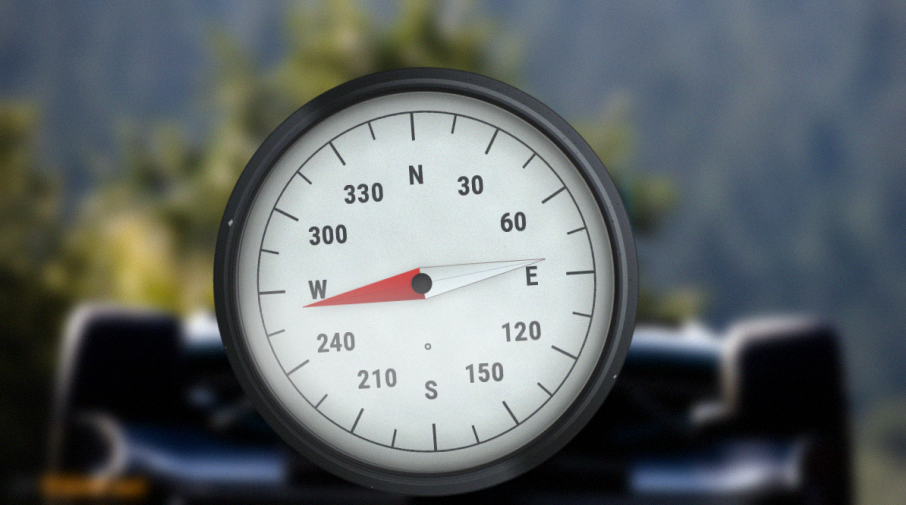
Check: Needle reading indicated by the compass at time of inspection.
262.5 °
